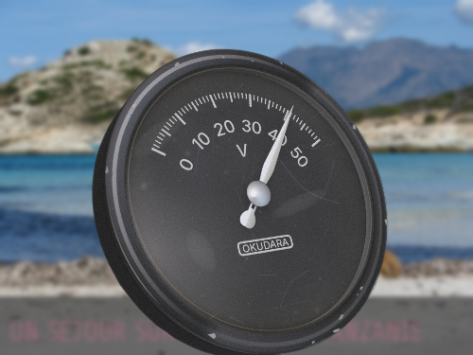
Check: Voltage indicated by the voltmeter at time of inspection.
40 V
